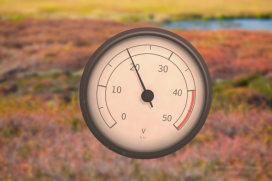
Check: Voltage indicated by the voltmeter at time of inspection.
20 V
